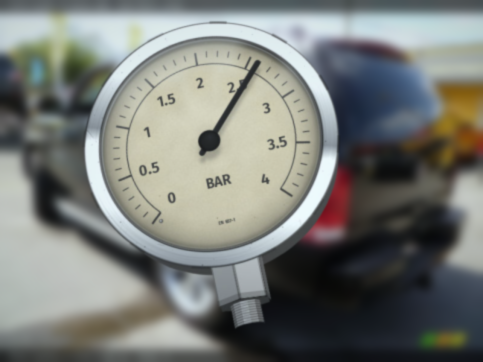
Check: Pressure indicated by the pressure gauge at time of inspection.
2.6 bar
